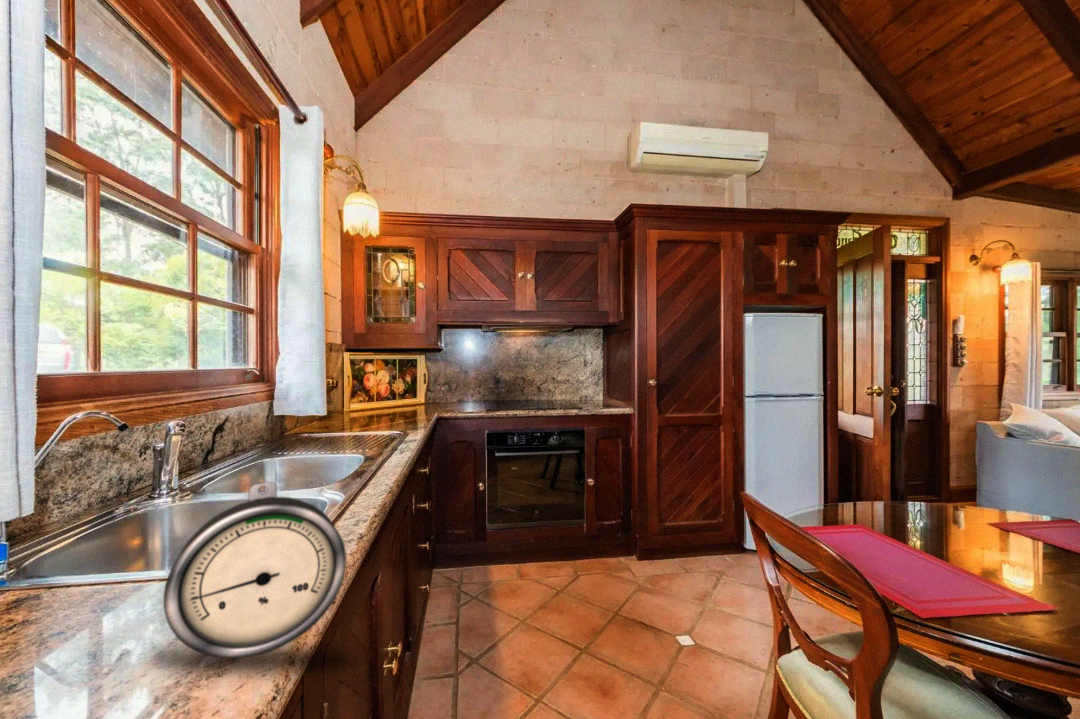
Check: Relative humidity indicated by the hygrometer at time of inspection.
10 %
